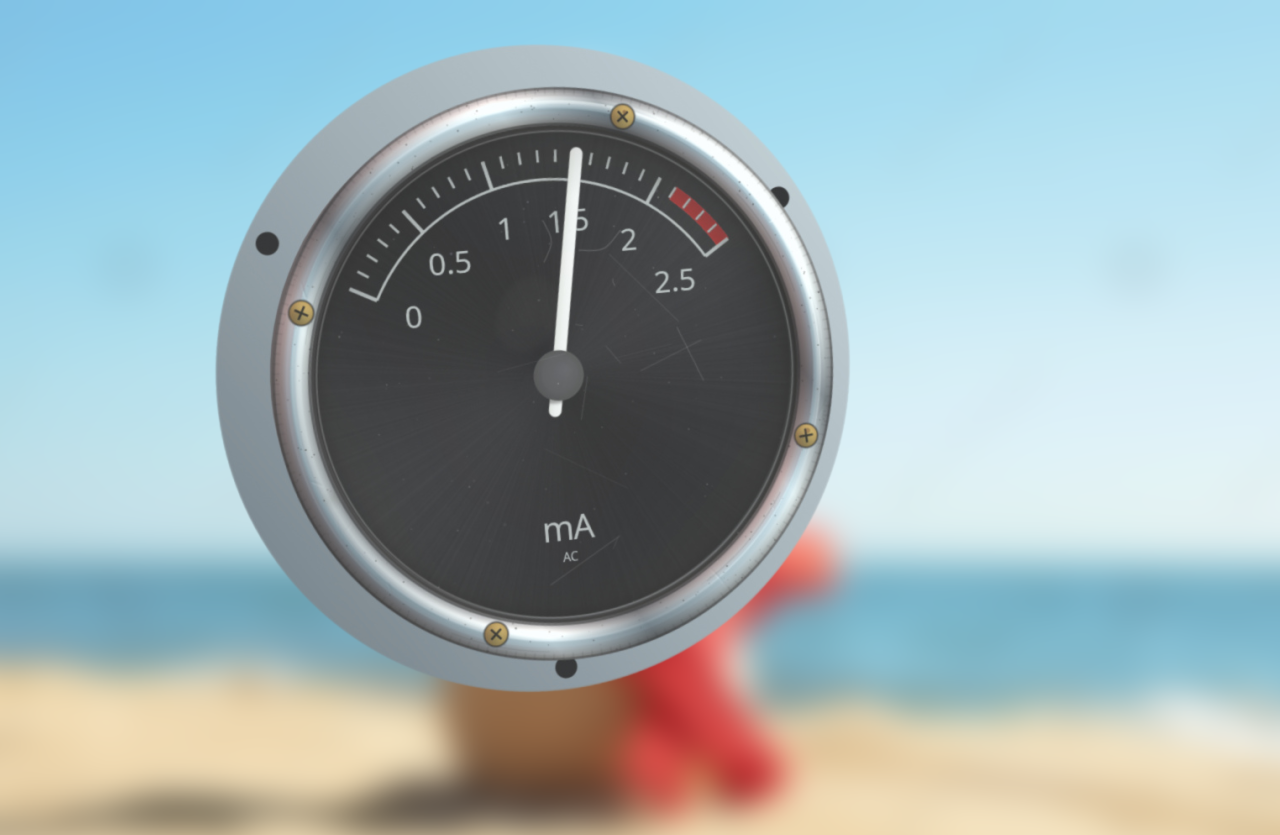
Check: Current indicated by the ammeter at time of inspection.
1.5 mA
